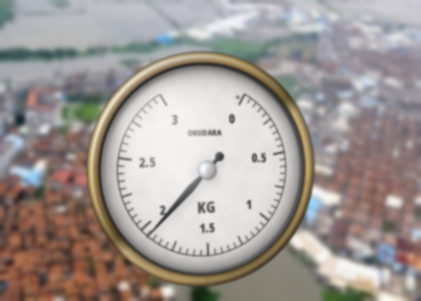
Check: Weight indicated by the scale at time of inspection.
1.95 kg
